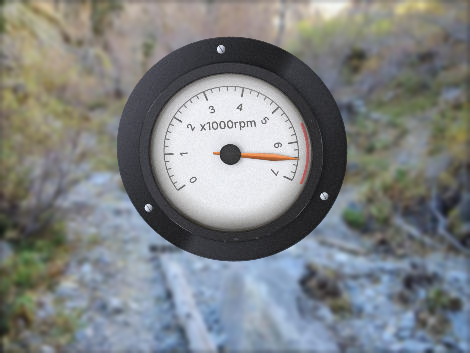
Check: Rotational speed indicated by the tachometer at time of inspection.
6400 rpm
